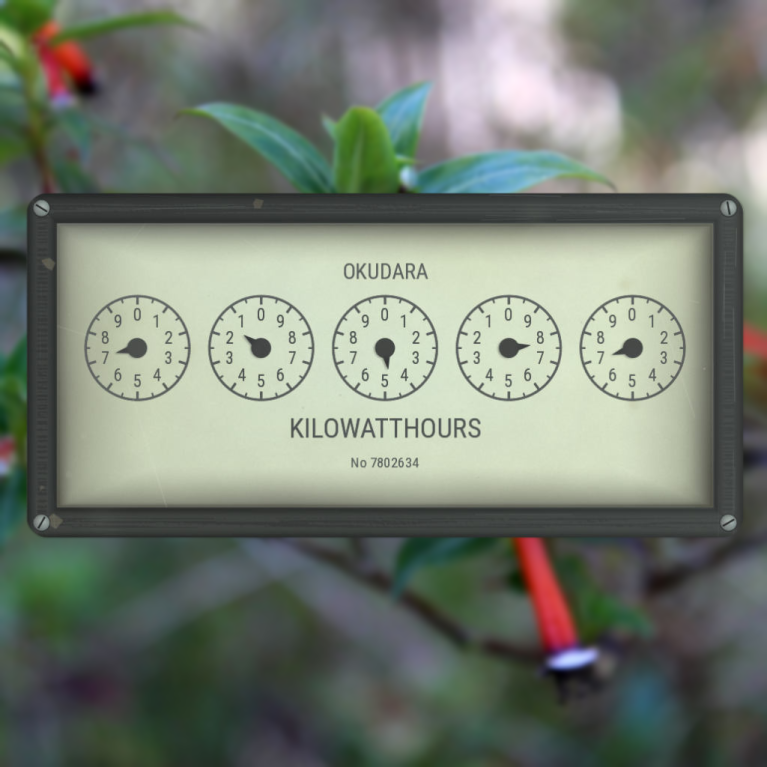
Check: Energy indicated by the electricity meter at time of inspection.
71477 kWh
